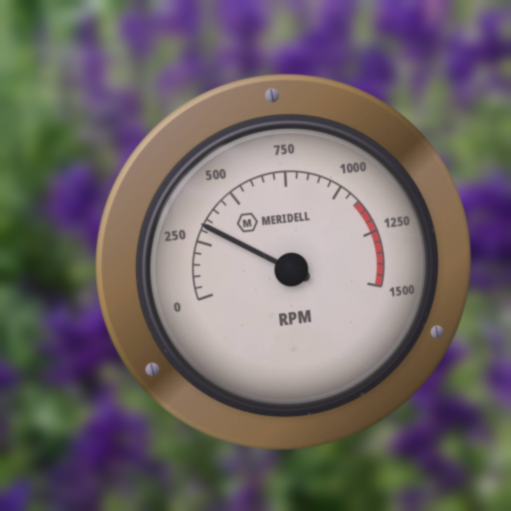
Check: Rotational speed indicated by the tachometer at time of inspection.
325 rpm
